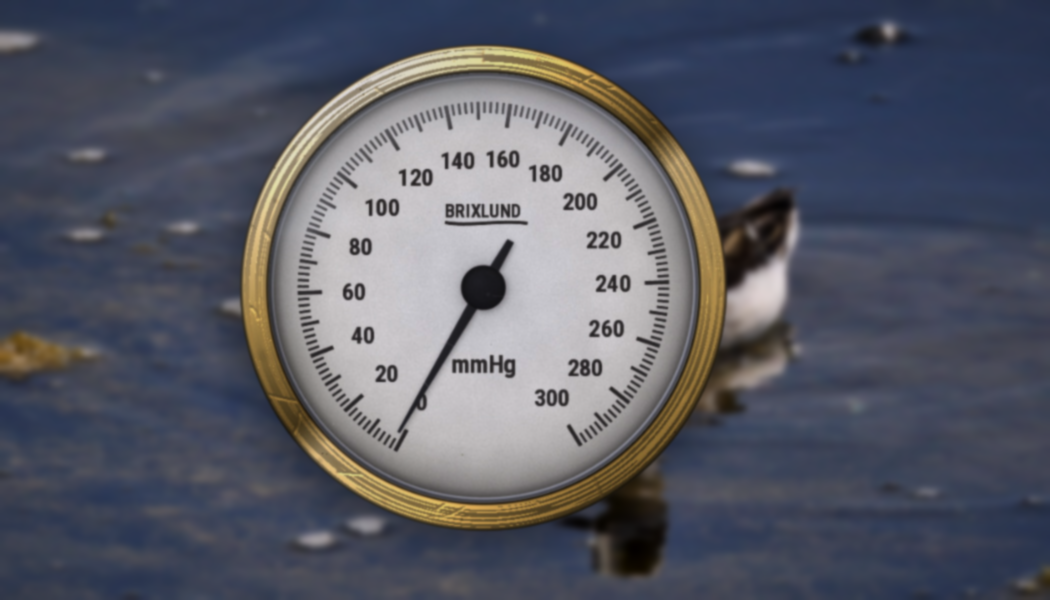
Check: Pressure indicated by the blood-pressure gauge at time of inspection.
2 mmHg
